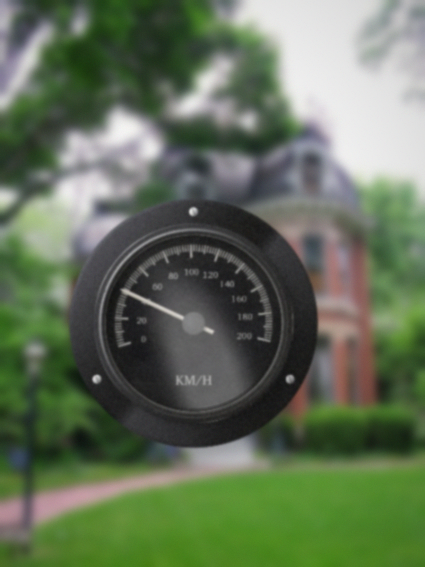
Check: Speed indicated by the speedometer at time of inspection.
40 km/h
